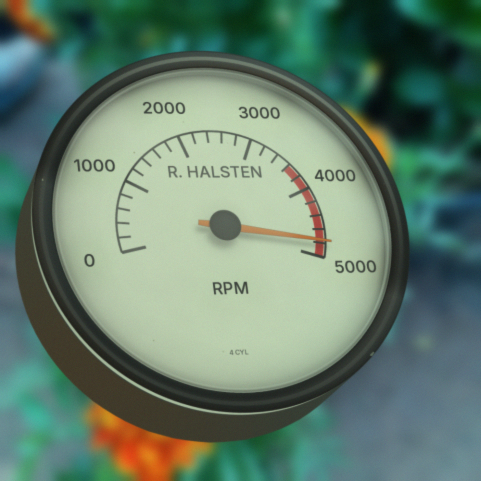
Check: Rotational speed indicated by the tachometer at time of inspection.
4800 rpm
